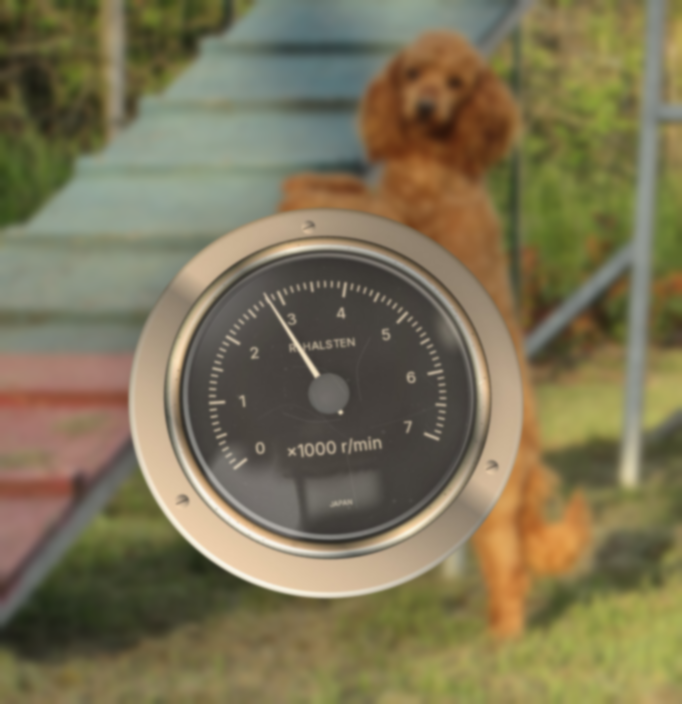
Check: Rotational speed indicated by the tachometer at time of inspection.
2800 rpm
